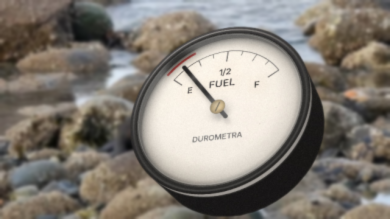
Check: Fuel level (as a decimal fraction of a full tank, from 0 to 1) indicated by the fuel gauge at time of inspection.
0.125
